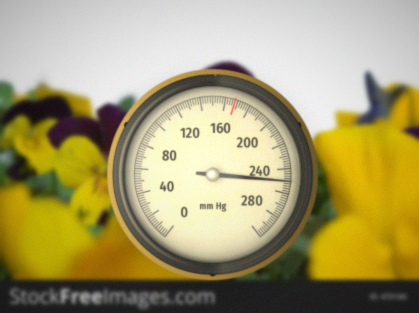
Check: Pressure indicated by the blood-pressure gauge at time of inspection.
250 mmHg
